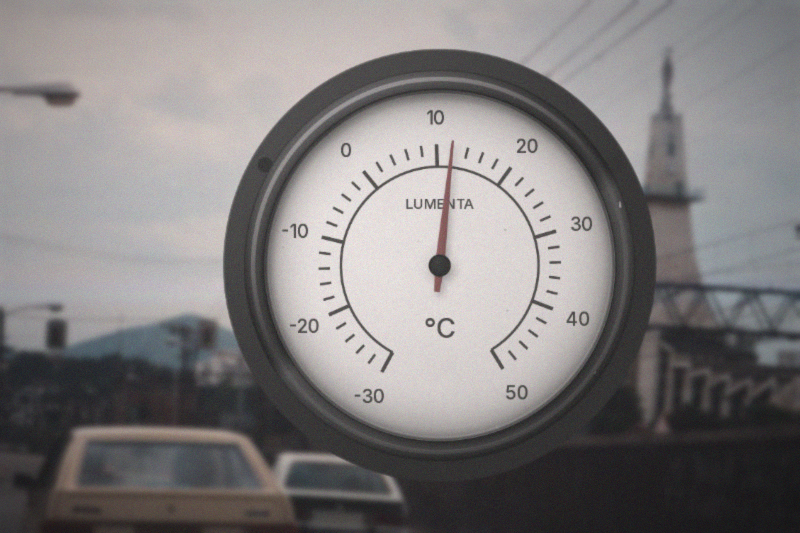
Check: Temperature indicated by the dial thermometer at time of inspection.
12 °C
